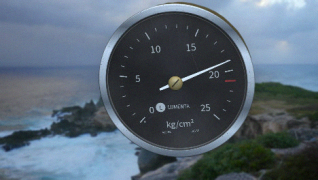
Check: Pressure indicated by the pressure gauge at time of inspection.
19 kg/cm²
